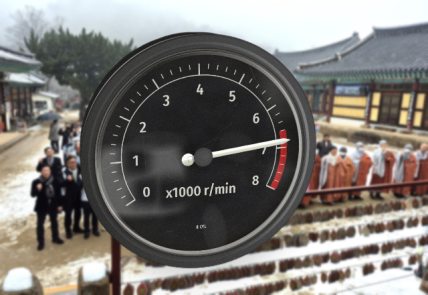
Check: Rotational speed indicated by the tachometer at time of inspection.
6800 rpm
